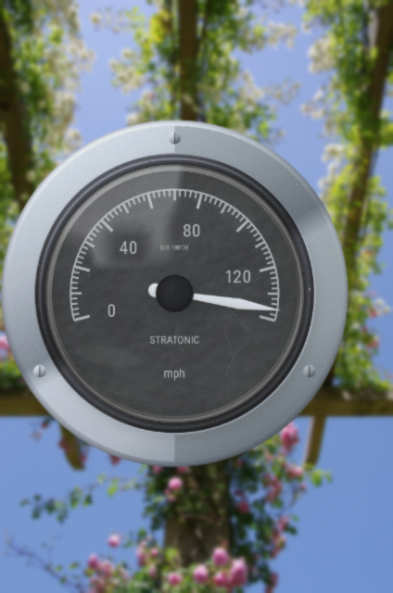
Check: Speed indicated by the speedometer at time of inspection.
136 mph
